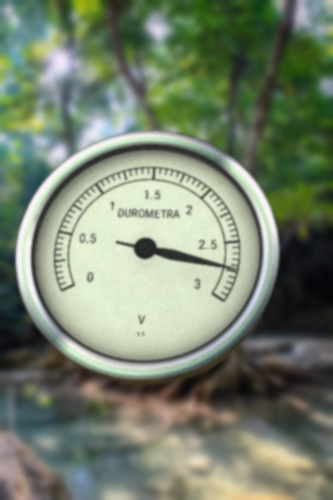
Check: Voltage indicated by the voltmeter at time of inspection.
2.75 V
